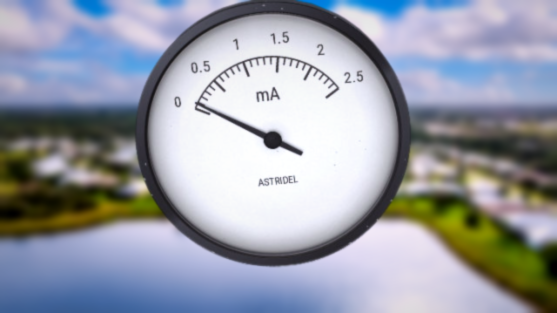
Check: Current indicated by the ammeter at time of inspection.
0.1 mA
